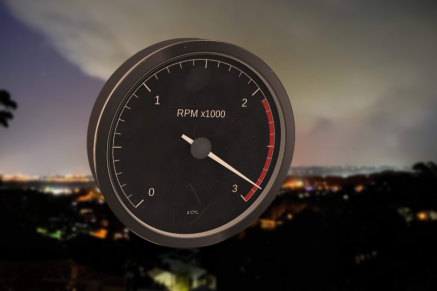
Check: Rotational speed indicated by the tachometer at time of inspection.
2850 rpm
